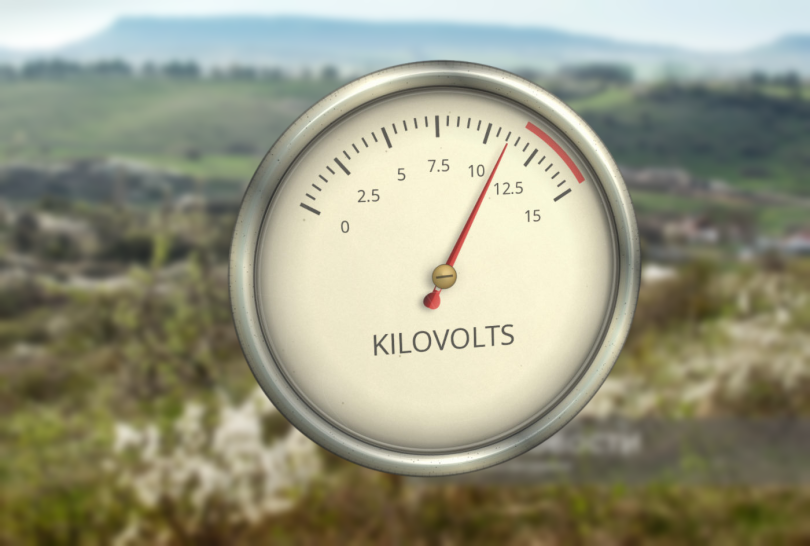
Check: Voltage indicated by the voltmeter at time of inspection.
11 kV
